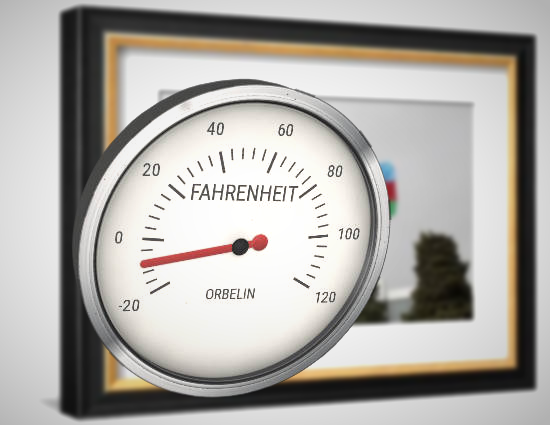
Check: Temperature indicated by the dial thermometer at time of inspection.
-8 °F
